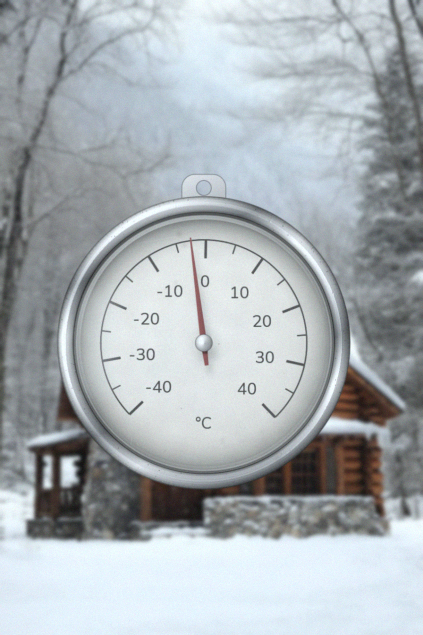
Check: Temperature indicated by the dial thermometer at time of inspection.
-2.5 °C
